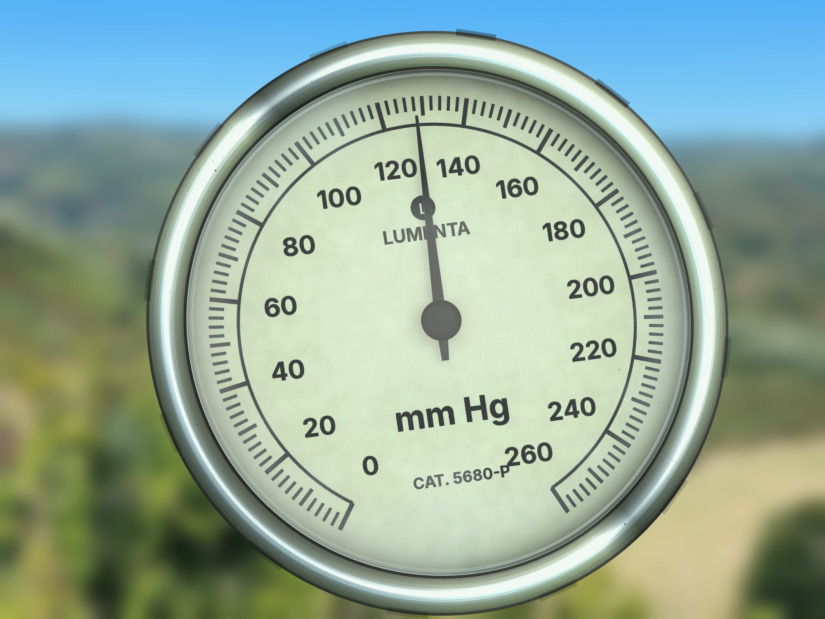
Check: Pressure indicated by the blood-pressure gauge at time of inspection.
128 mmHg
